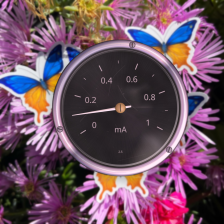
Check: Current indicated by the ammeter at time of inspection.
0.1 mA
